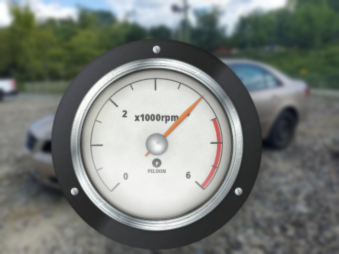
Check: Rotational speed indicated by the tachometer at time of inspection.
4000 rpm
